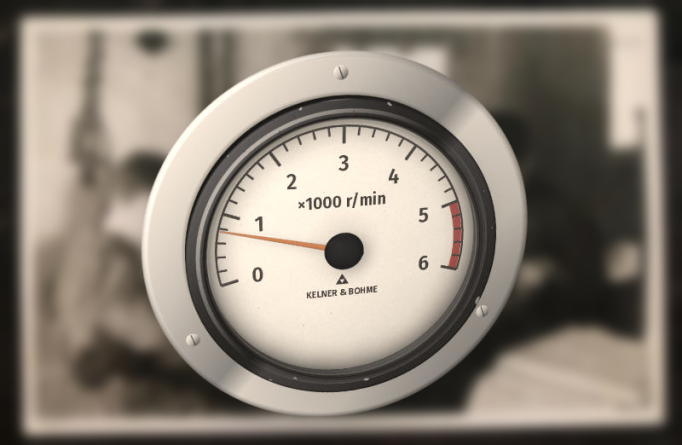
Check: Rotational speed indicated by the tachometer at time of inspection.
800 rpm
